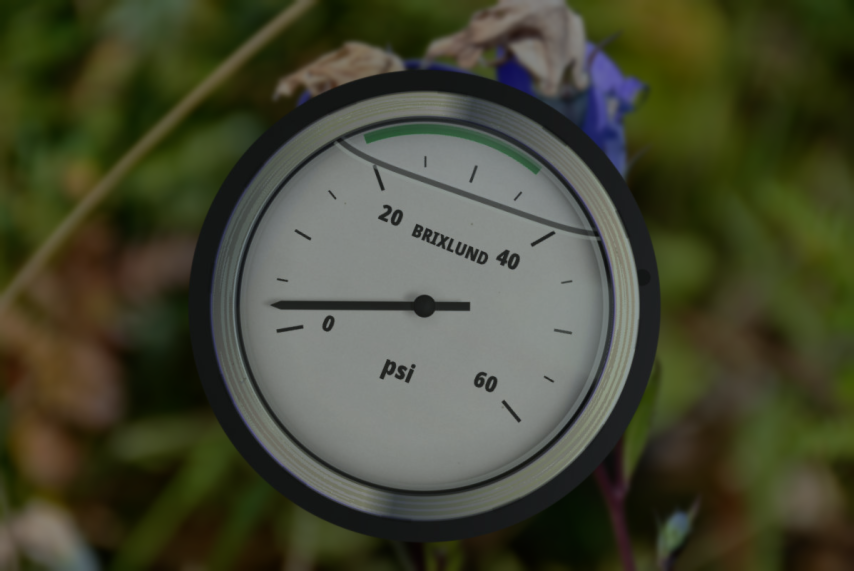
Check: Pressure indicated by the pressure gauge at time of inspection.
2.5 psi
